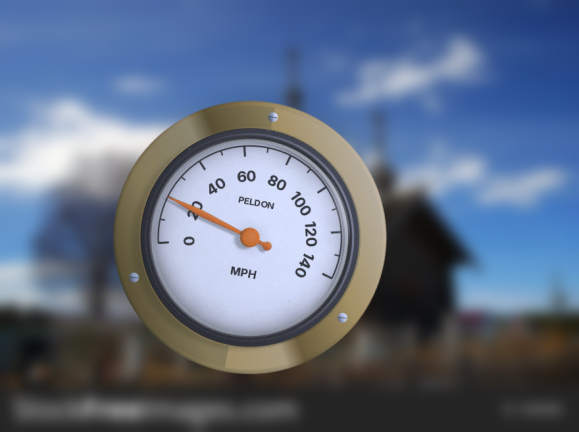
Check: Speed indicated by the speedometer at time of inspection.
20 mph
